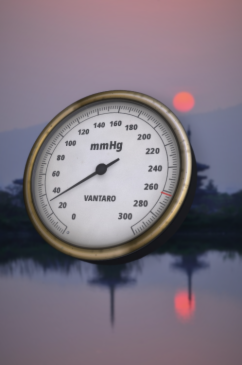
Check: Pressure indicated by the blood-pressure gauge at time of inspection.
30 mmHg
